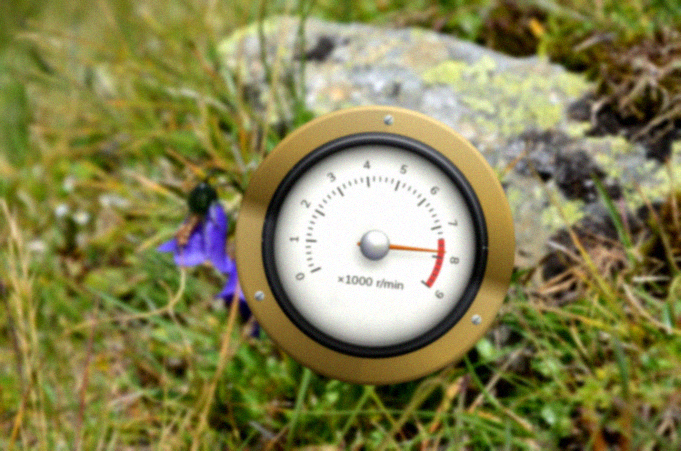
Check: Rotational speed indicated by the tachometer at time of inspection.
7800 rpm
